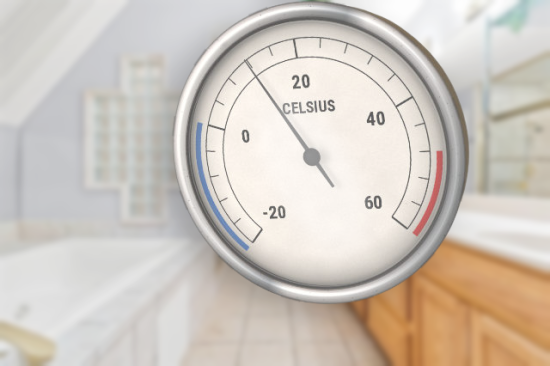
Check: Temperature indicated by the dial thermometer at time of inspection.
12 °C
